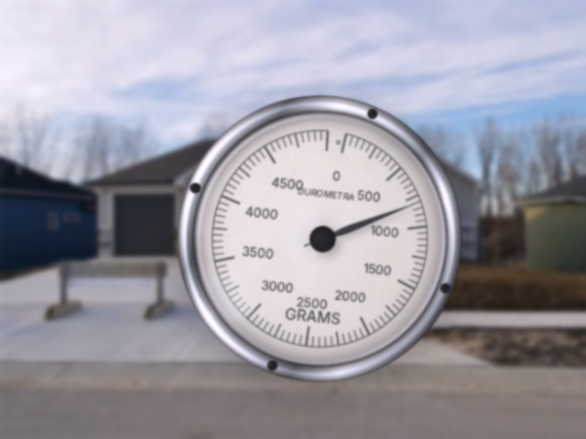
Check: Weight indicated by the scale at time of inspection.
800 g
